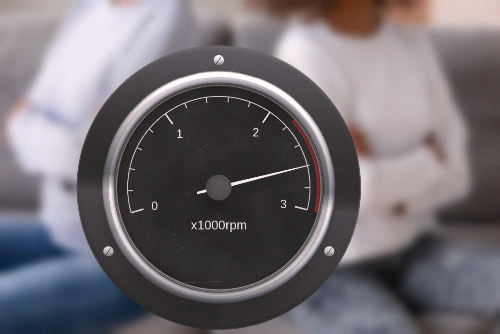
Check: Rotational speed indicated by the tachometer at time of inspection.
2600 rpm
